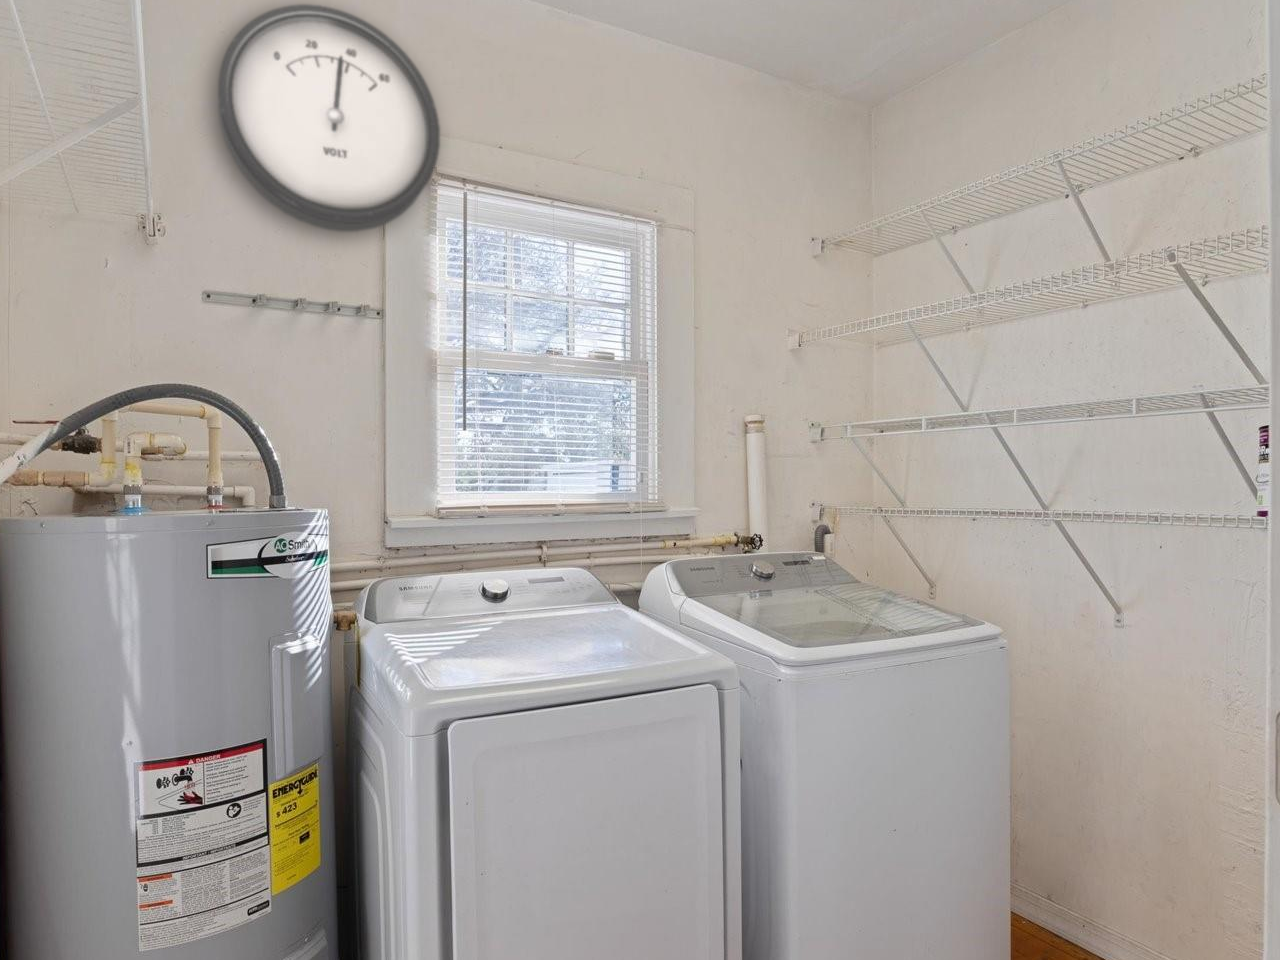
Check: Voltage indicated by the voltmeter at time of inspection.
35 V
